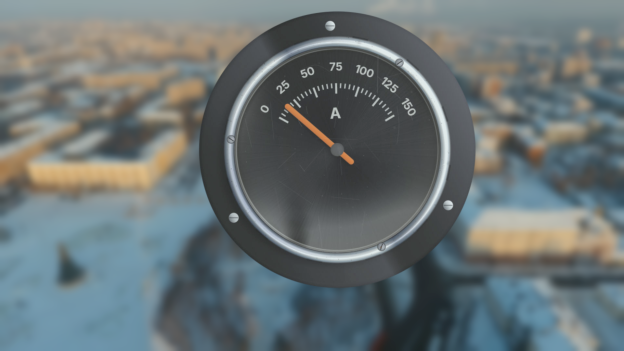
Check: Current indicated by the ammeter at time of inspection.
15 A
